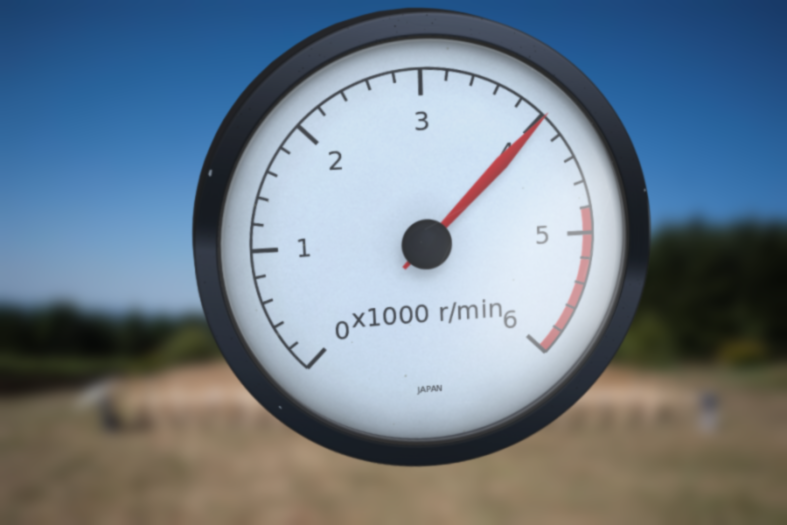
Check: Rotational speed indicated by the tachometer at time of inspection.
4000 rpm
